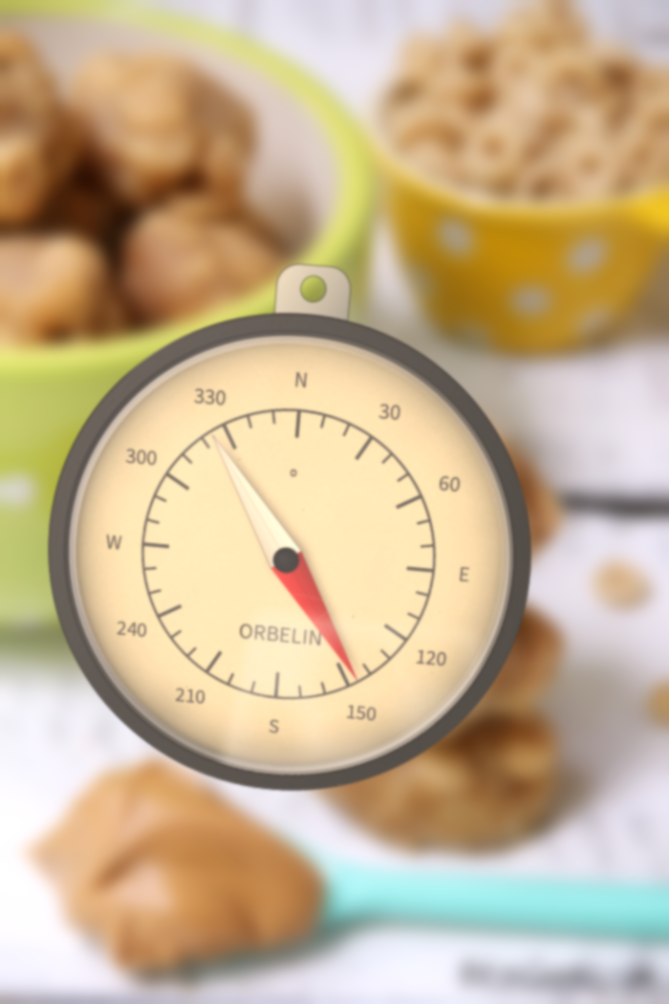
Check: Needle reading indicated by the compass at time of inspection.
145 °
